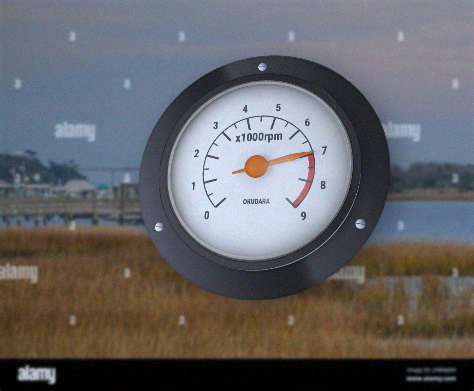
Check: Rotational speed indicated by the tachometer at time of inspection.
7000 rpm
